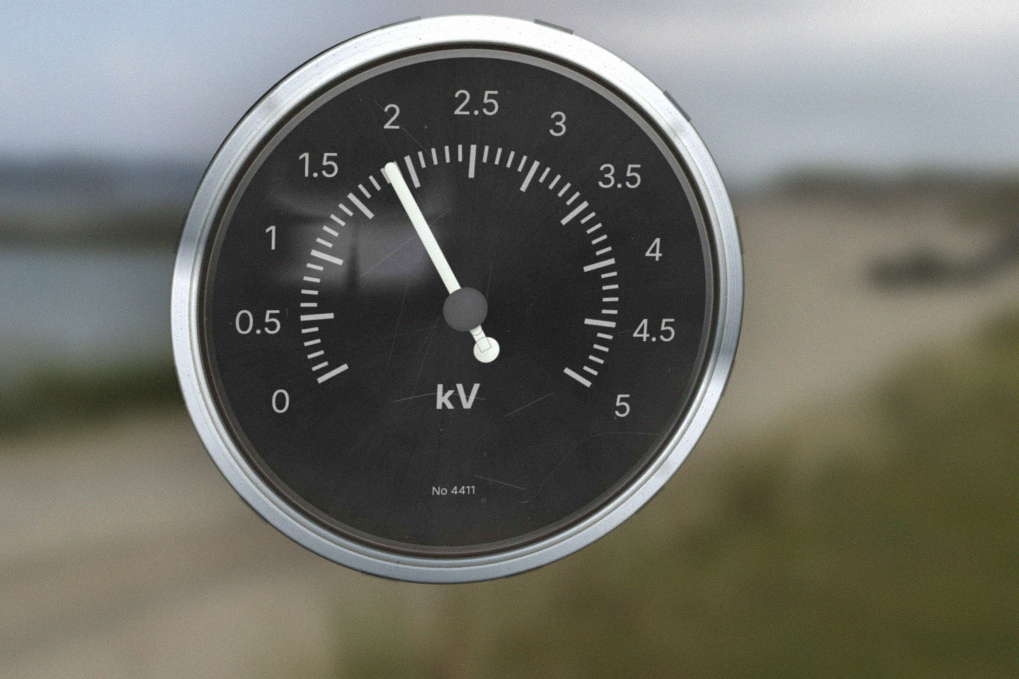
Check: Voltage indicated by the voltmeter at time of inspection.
1.85 kV
